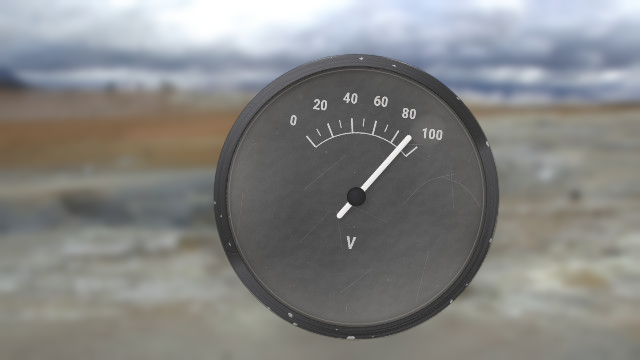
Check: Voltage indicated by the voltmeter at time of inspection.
90 V
